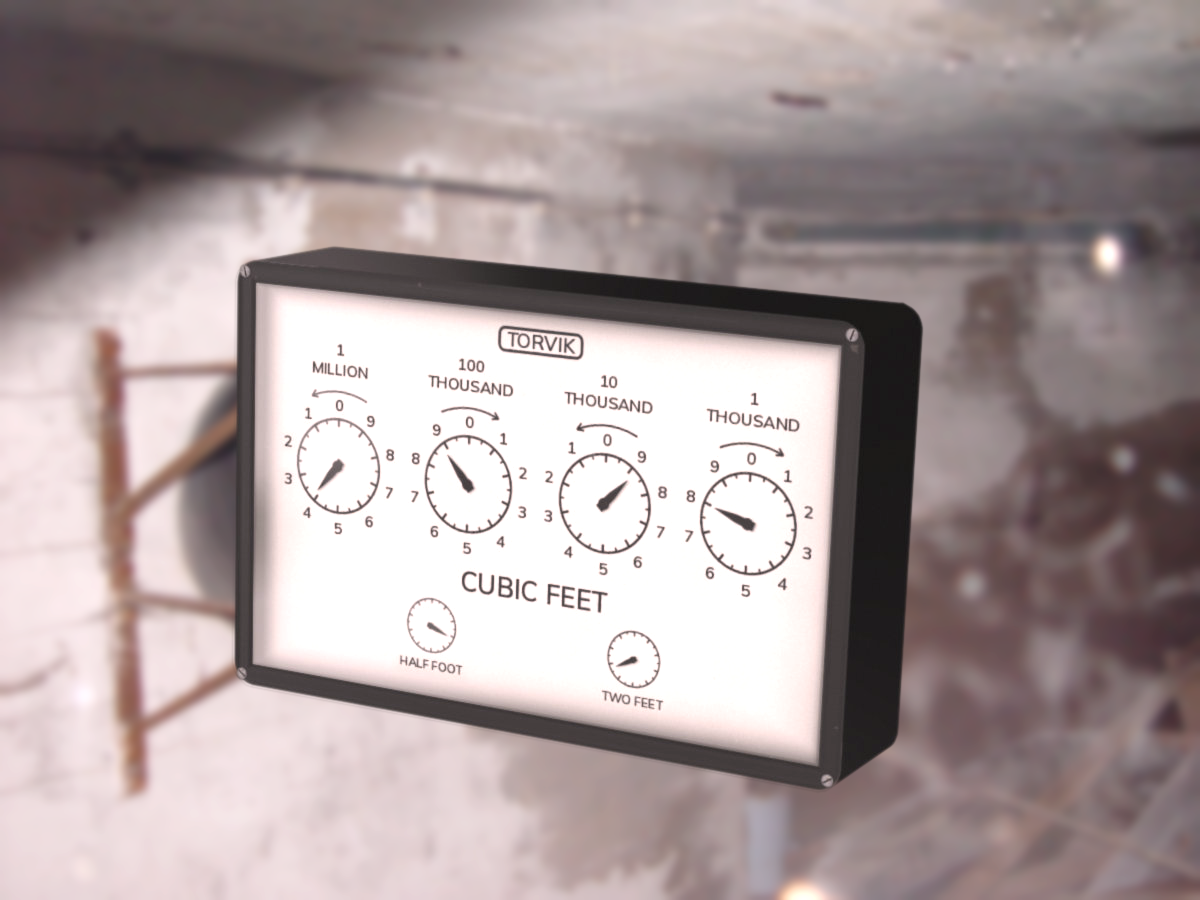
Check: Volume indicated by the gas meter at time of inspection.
388800 ft³
